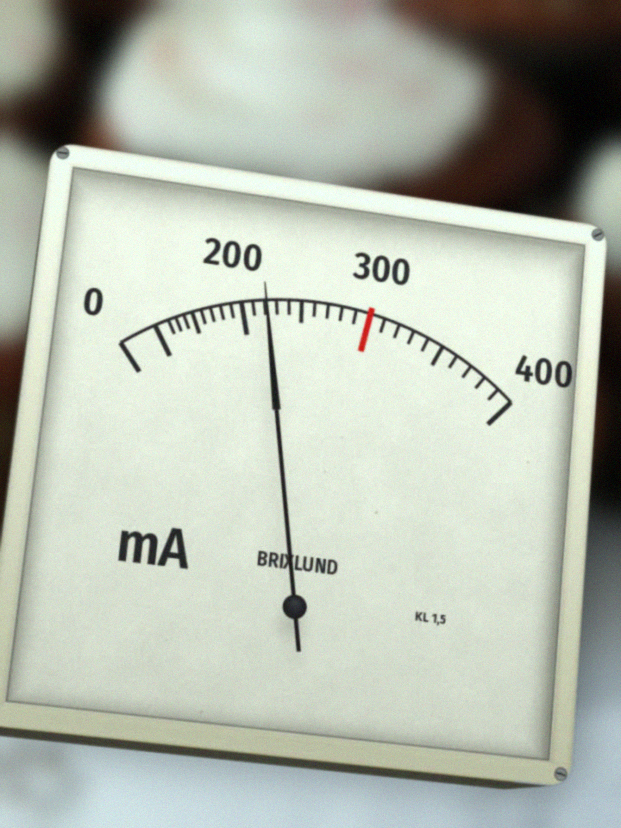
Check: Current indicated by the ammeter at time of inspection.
220 mA
